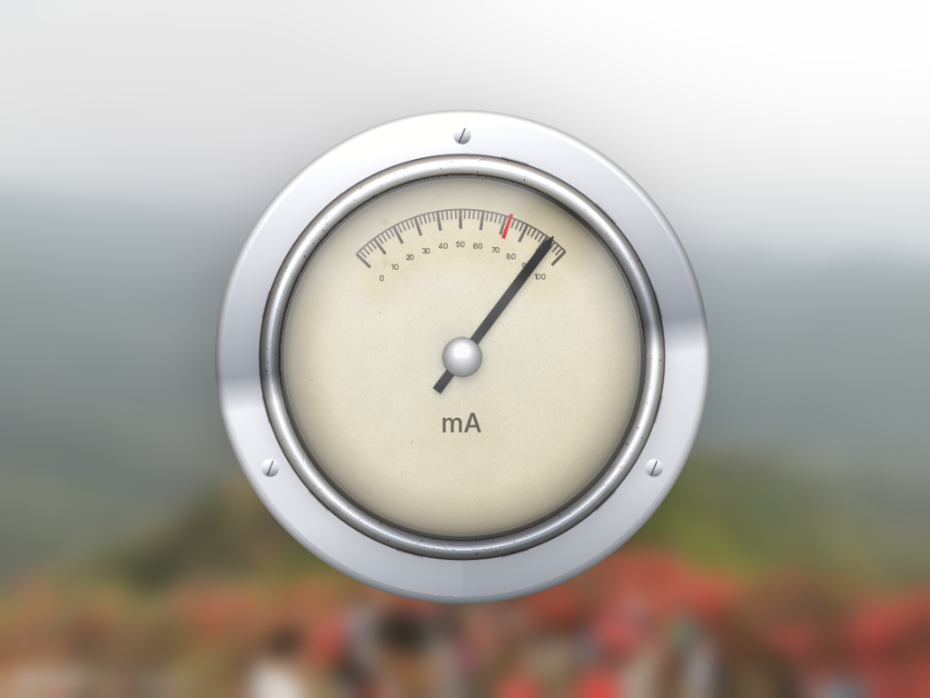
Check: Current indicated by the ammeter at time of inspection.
92 mA
